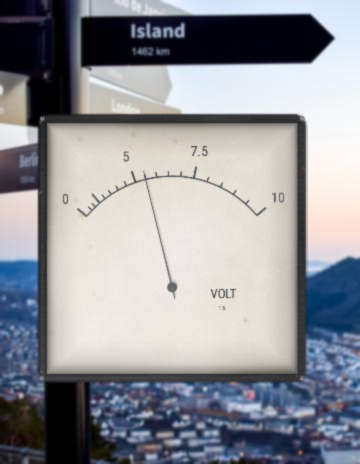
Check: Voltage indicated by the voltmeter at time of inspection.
5.5 V
